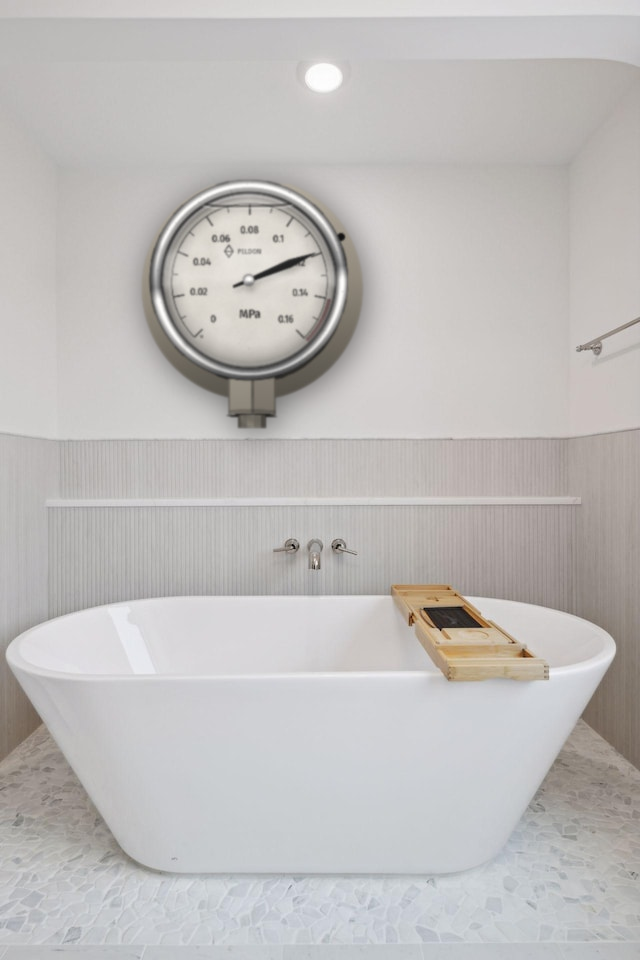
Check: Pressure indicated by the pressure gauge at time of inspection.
0.12 MPa
